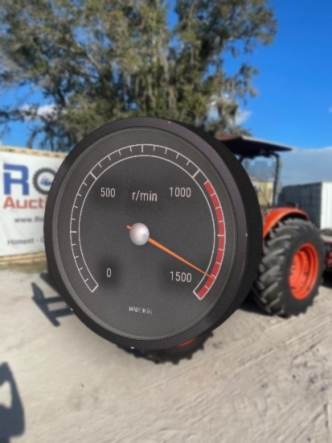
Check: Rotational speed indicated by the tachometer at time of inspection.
1400 rpm
